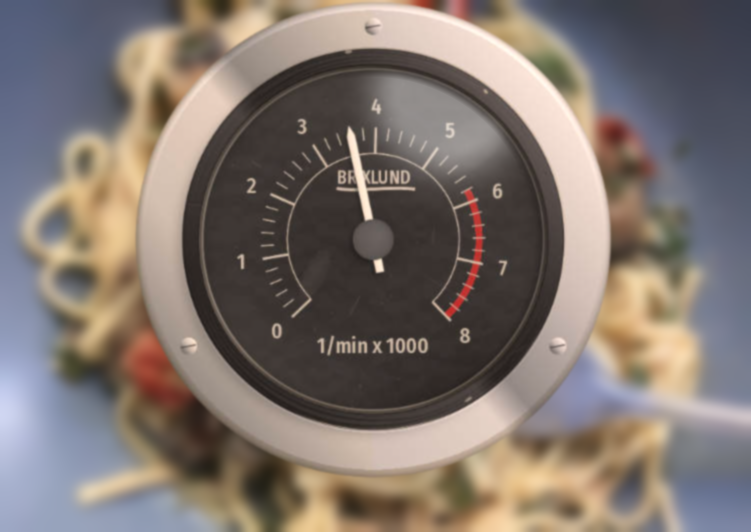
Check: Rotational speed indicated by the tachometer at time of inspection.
3600 rpm
